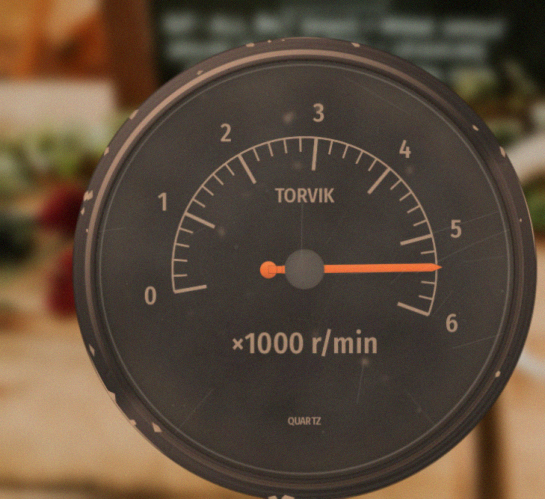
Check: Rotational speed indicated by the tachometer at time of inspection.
5400 rpm
